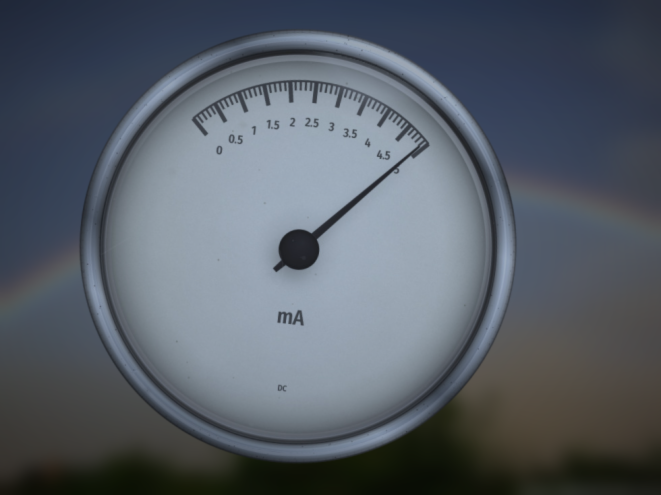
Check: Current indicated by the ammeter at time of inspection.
4.9 mA
